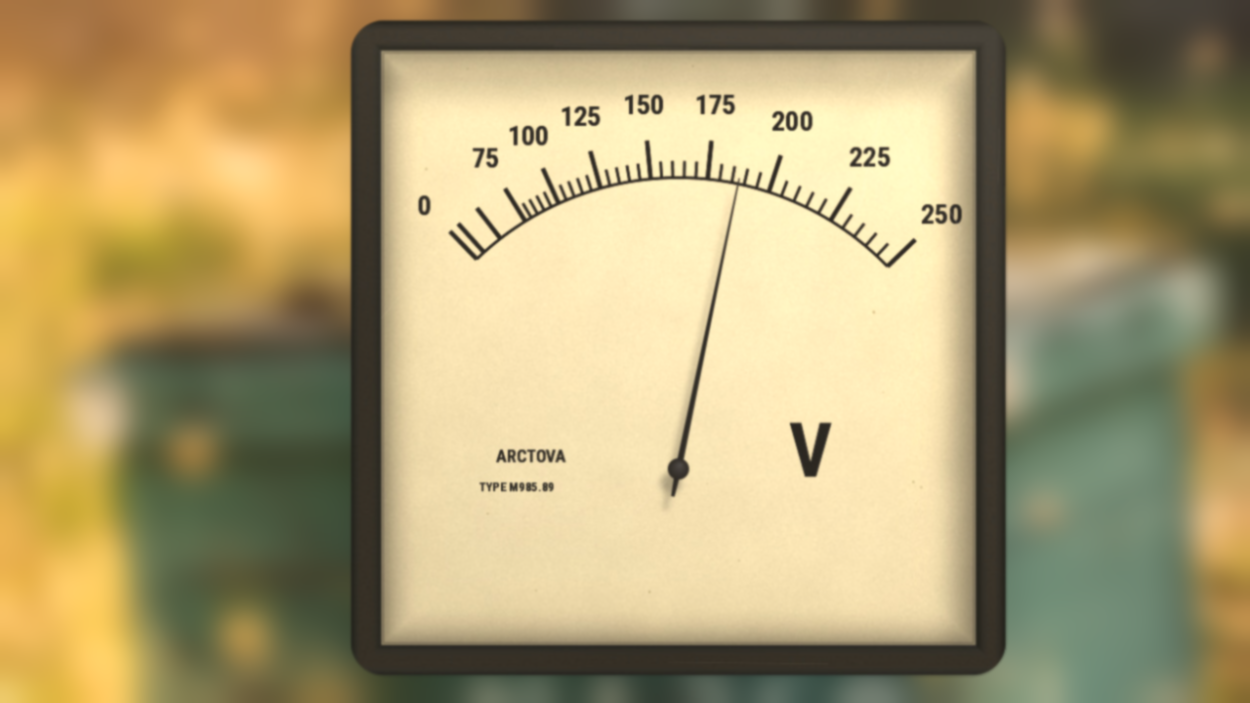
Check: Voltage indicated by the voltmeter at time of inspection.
187.5 V
